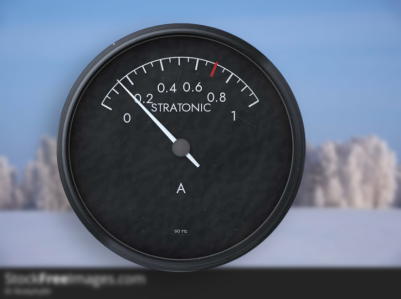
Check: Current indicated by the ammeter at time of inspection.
0.15 A
